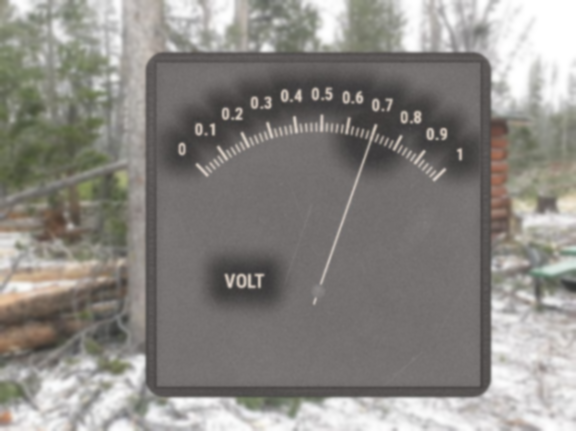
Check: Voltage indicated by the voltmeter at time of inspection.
0.7 V
